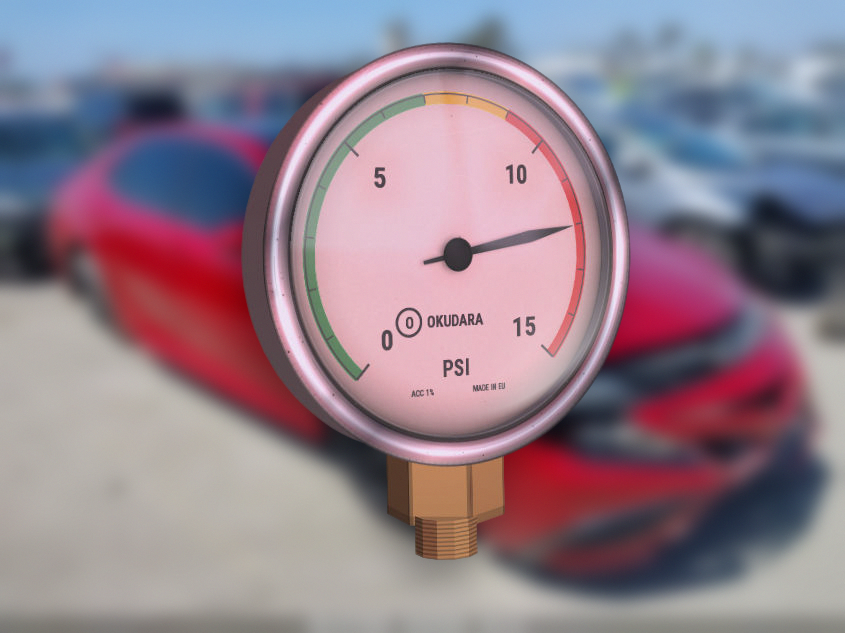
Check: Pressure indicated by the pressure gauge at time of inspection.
12 psi
